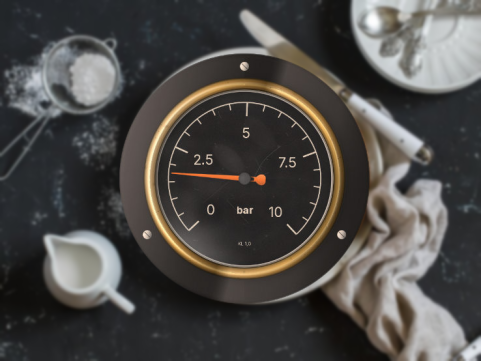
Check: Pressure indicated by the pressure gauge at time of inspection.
1.75 bar
